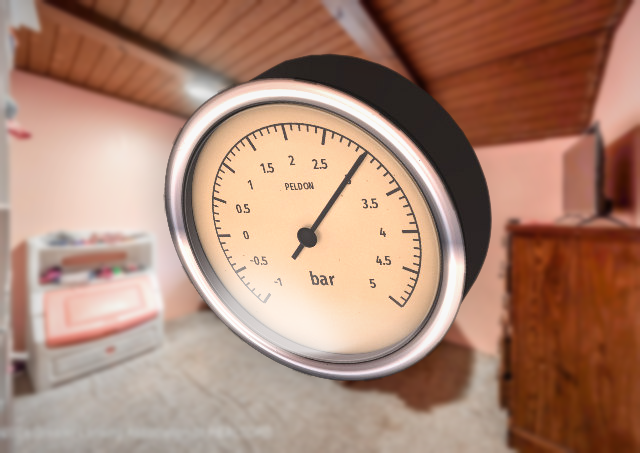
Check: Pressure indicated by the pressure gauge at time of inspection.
3 bar
